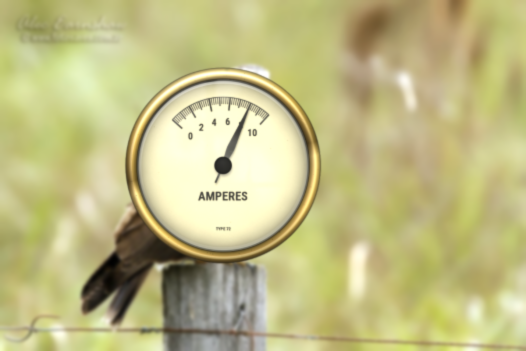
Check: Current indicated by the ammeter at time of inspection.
8 A
